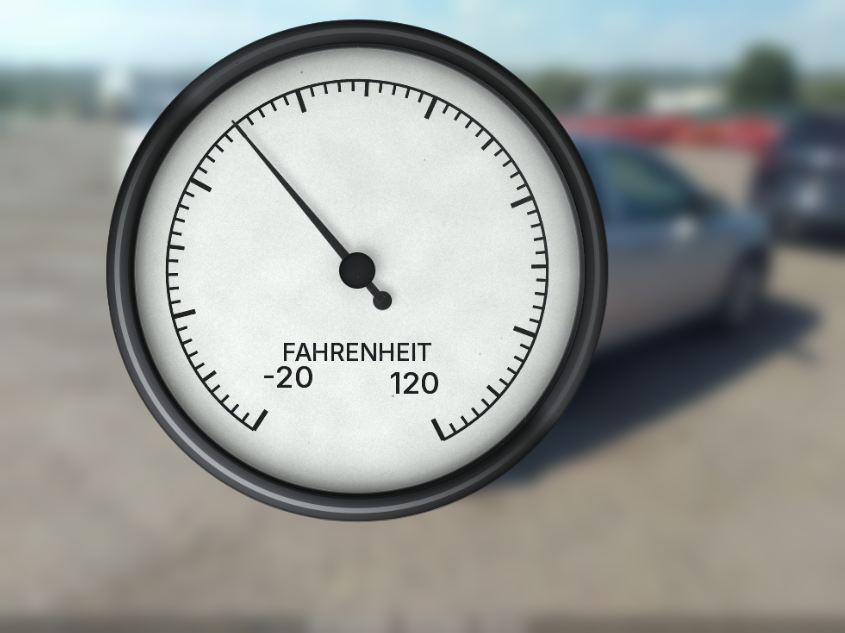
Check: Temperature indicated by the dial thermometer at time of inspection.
30 °F
